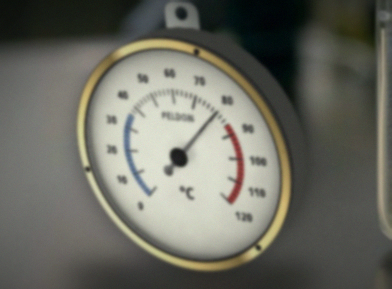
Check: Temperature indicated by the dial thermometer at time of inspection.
80 °C
